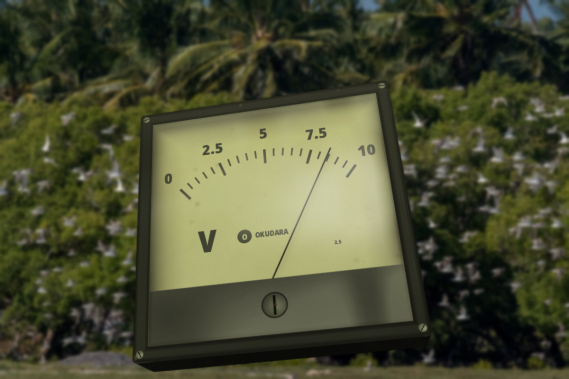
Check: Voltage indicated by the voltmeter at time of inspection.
8.5 V
